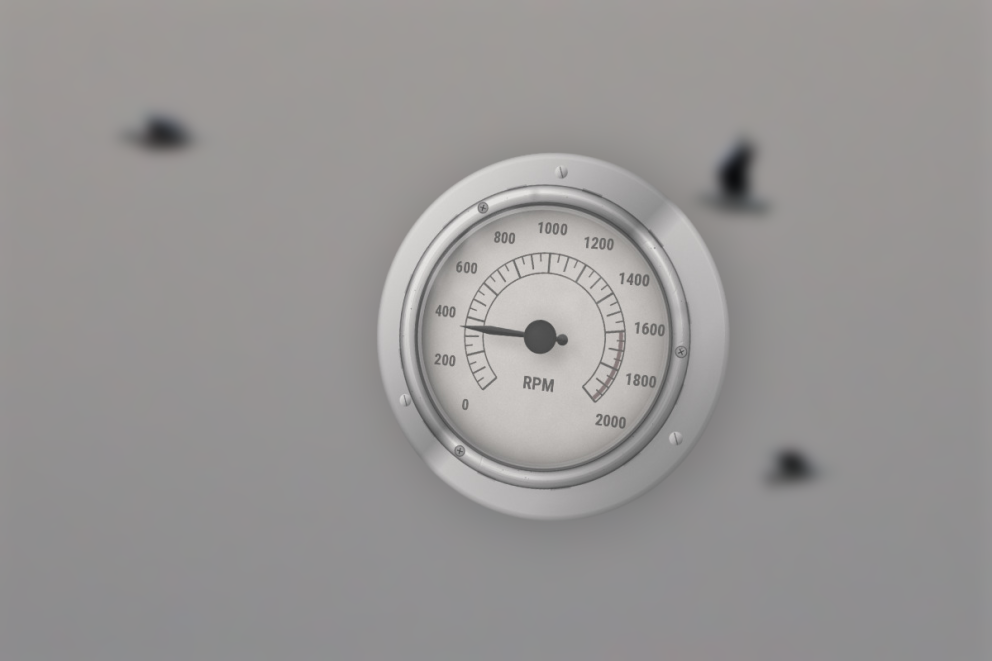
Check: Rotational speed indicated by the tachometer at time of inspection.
350 rpm
